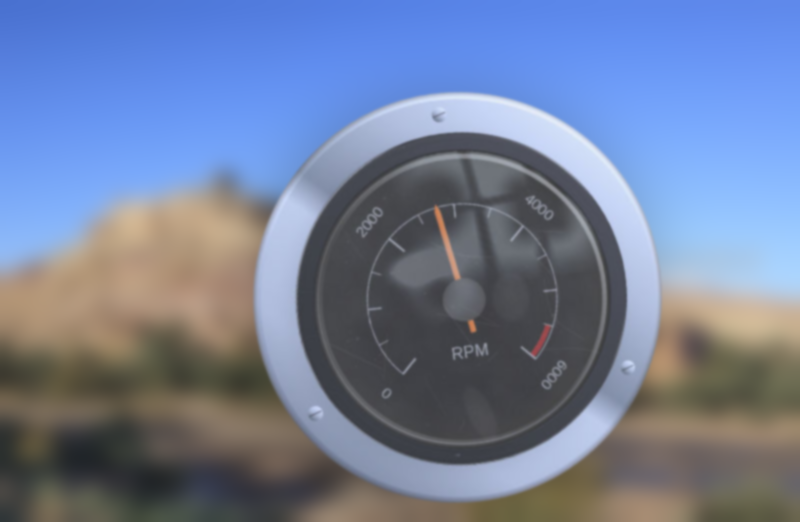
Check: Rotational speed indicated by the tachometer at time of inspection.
2750 rpm
